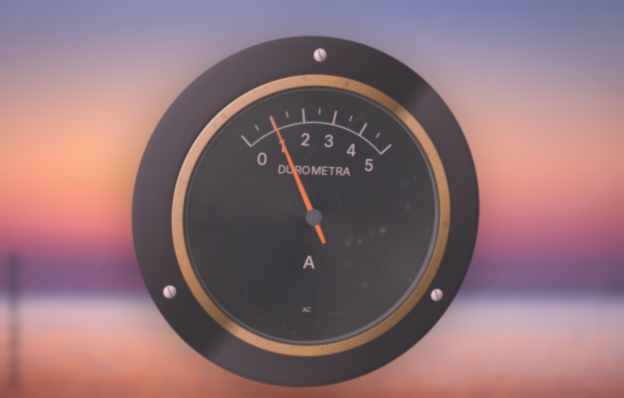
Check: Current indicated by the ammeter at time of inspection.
1 A
